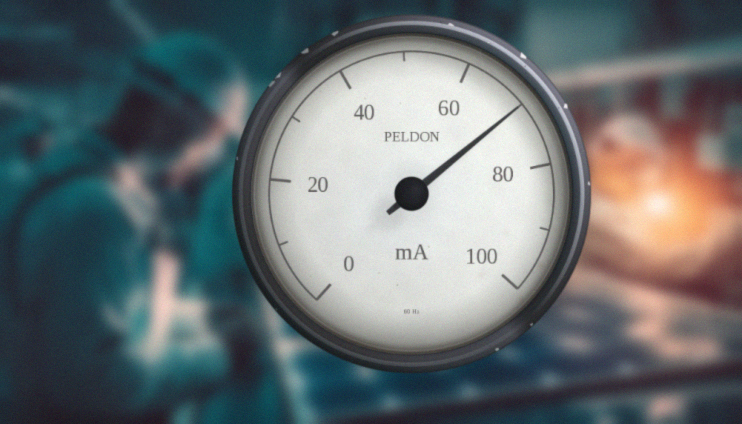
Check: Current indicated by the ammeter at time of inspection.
70 mA
